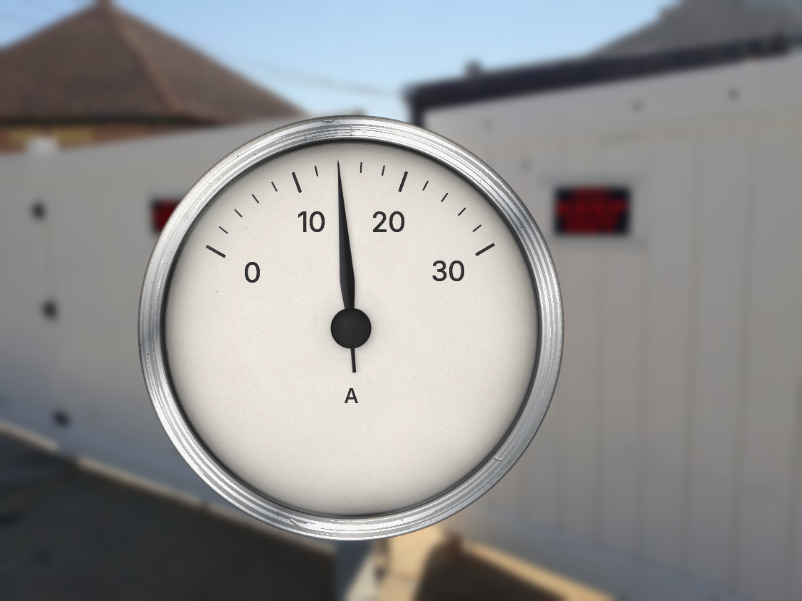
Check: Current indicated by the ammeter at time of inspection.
14 A
